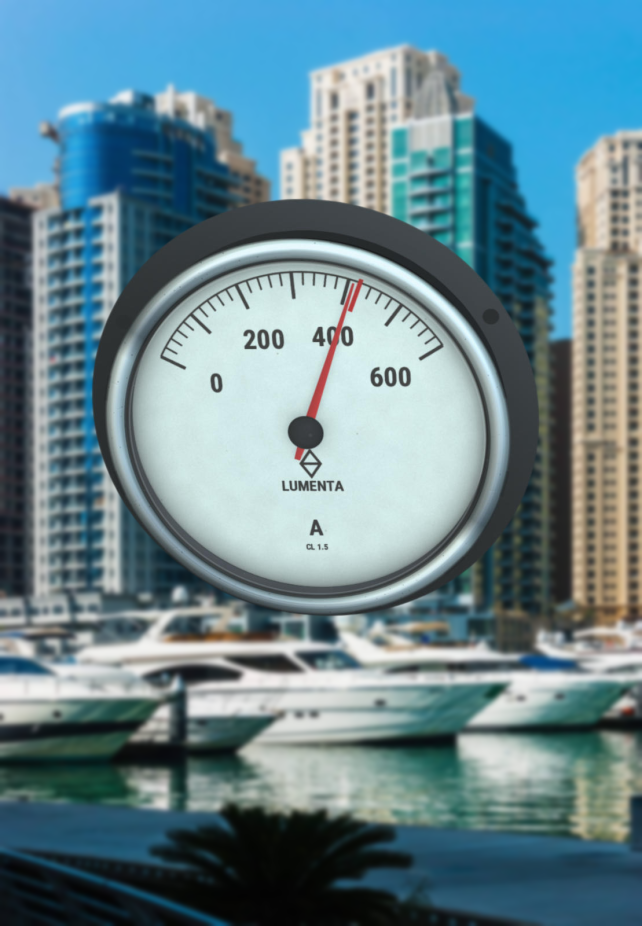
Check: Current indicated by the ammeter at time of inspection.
410 A
